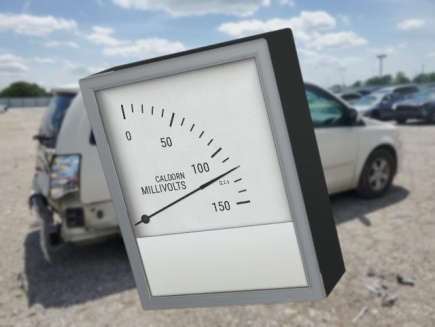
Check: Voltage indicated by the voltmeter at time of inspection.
120 mV
